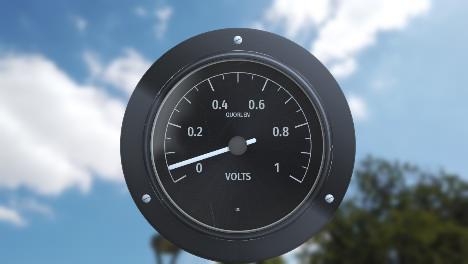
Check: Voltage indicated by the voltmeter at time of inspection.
0.05 V
